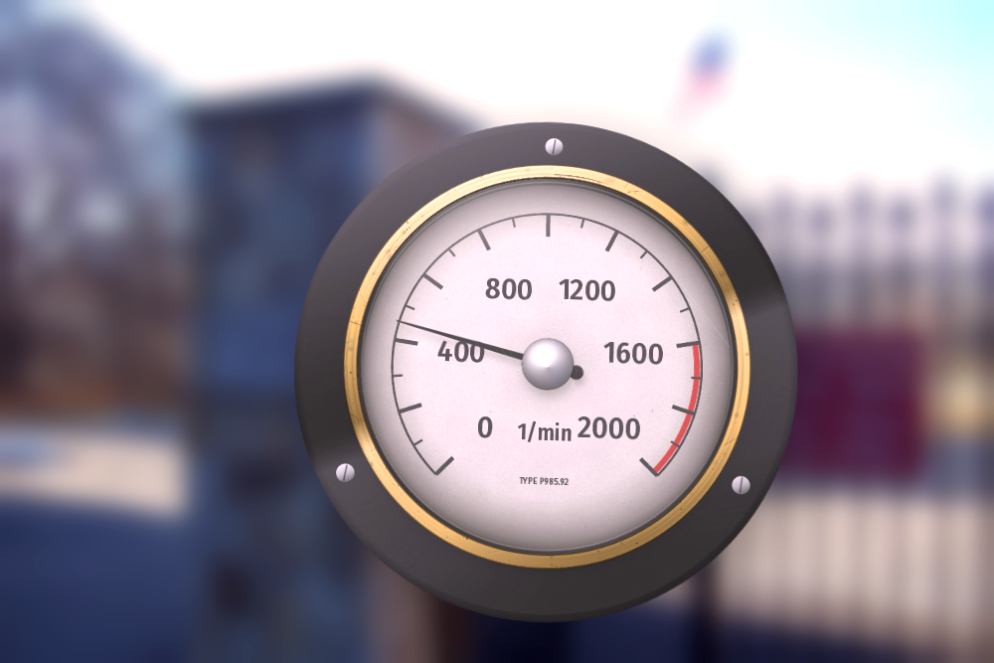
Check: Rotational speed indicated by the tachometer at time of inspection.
450 rpm
